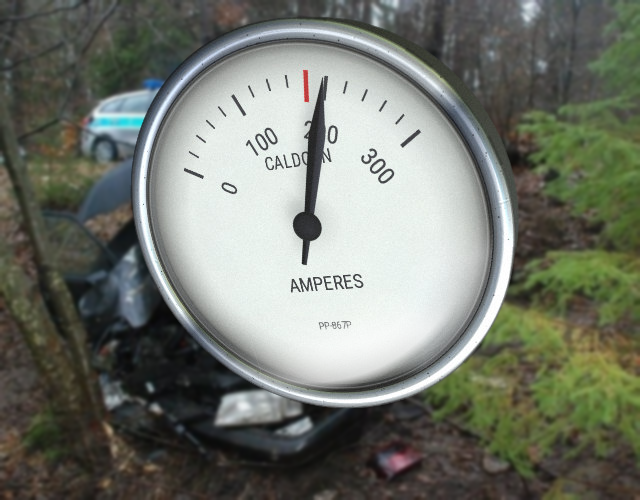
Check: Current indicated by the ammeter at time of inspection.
200 A
